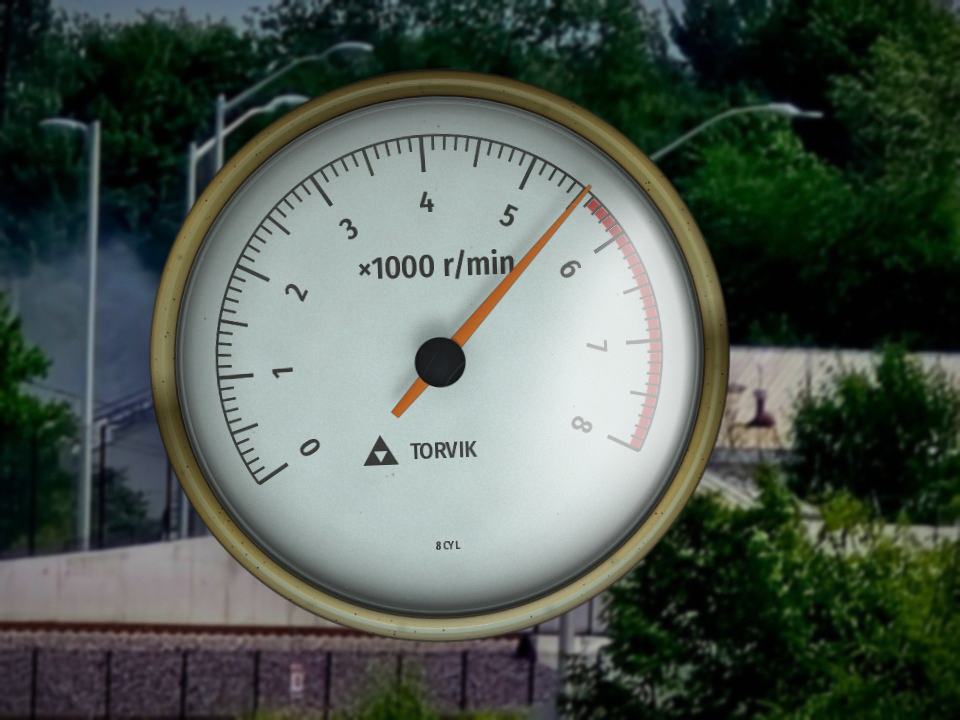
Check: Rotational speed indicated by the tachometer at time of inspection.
5500 rpm
